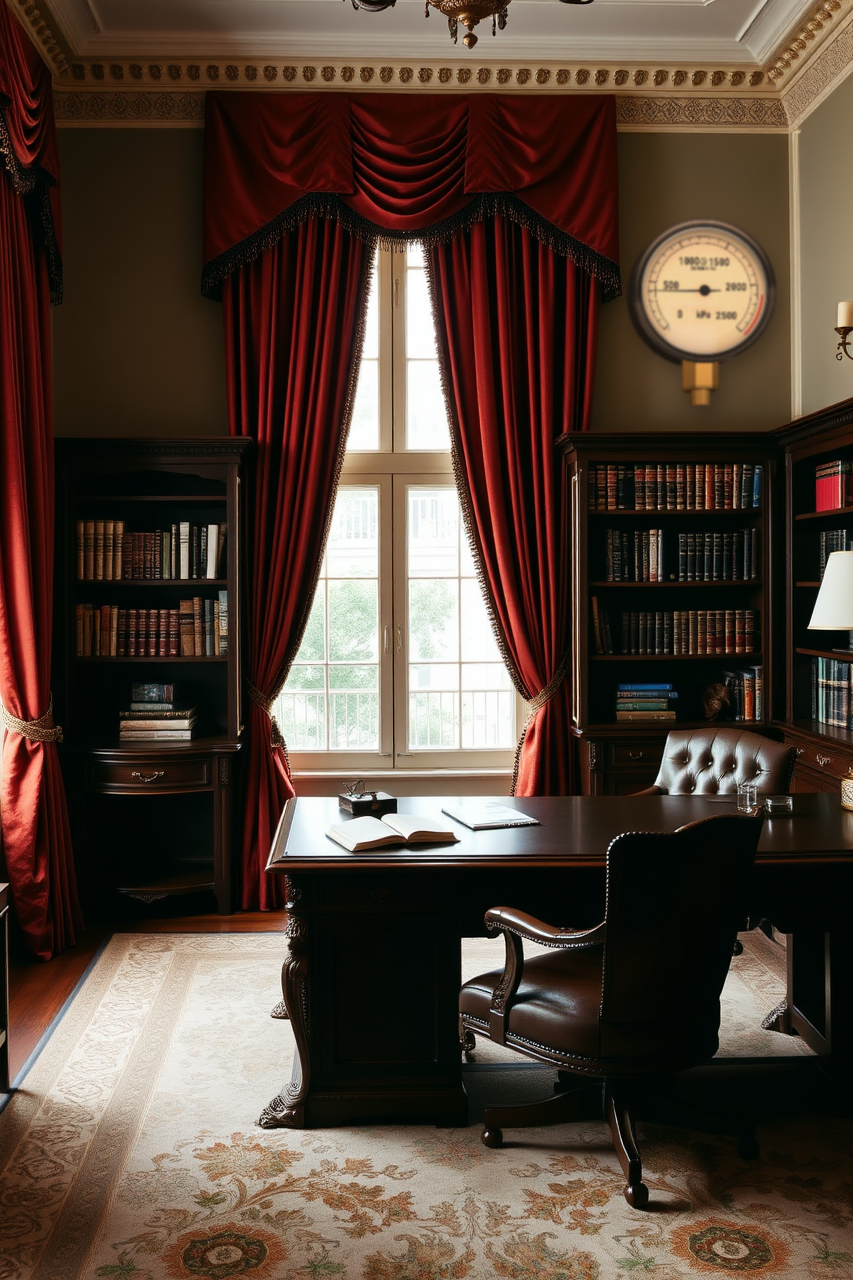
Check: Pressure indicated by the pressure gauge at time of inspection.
400 kPa
